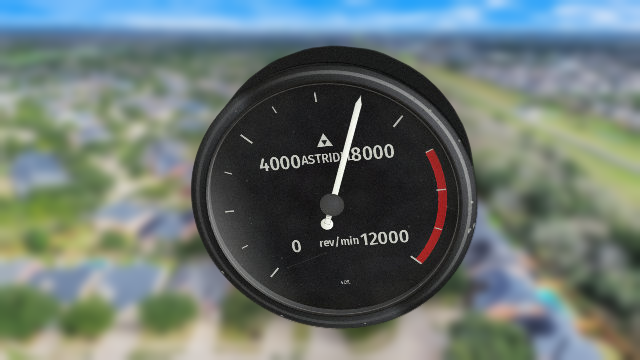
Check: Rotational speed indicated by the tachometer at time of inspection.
7000 rpm
